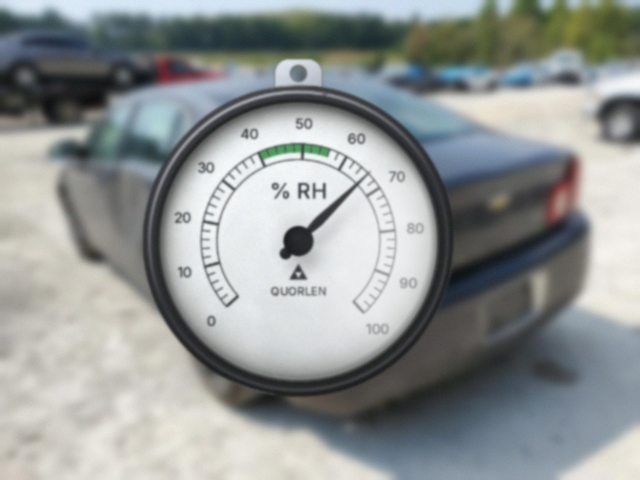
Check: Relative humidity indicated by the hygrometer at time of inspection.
66 %
